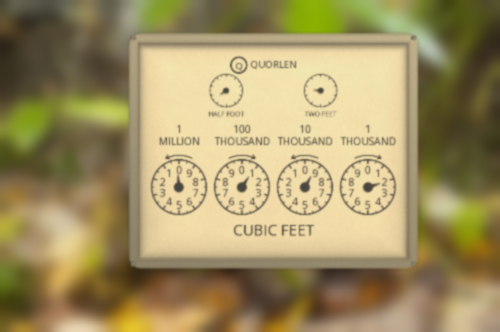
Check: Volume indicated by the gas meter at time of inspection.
9200 ft³
